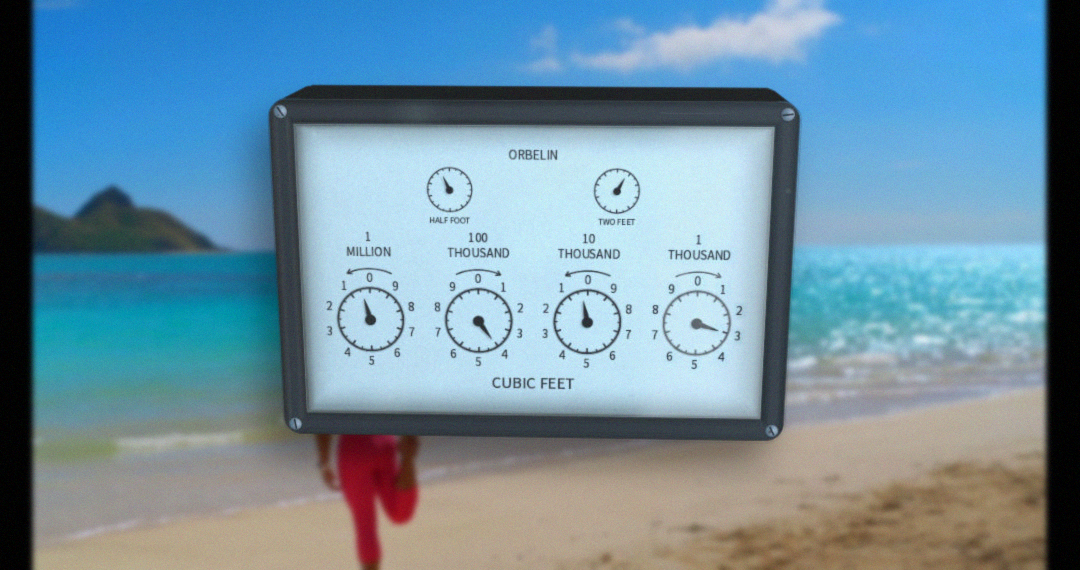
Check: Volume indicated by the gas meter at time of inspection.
40300 ft³
